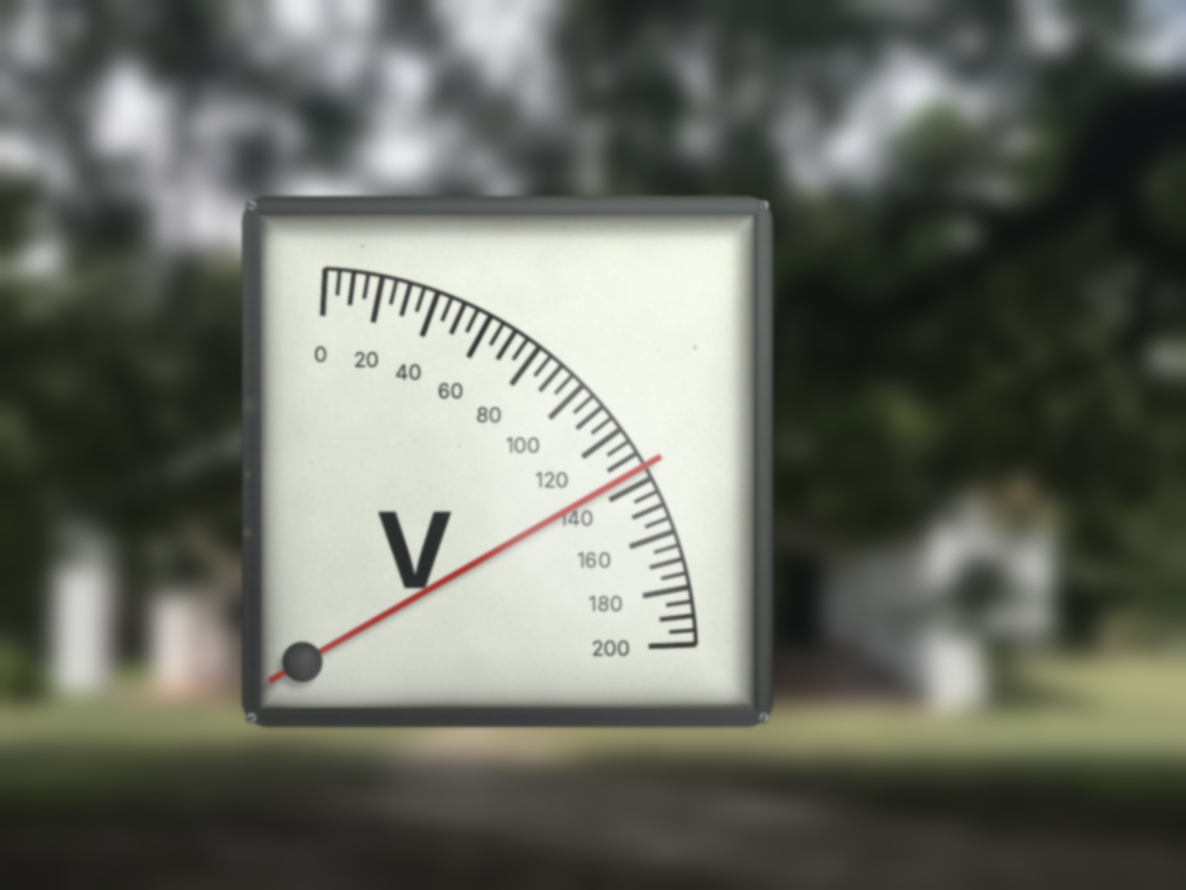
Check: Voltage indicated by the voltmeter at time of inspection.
135 V
